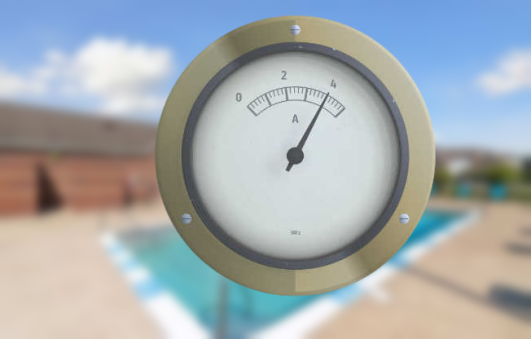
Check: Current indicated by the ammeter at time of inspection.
4 A
